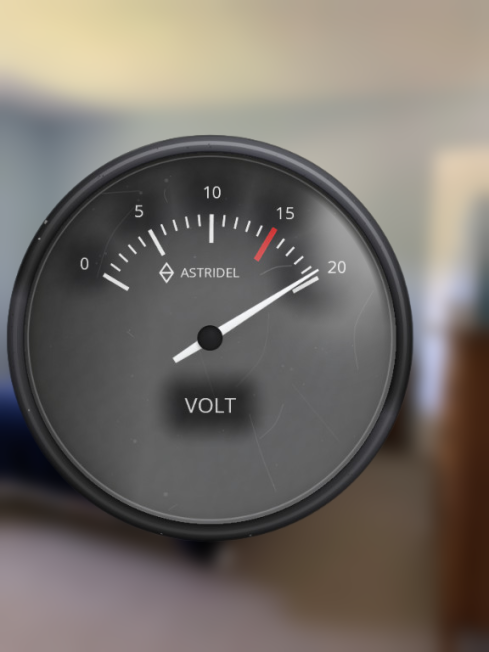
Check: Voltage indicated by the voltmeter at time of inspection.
19.5 V
